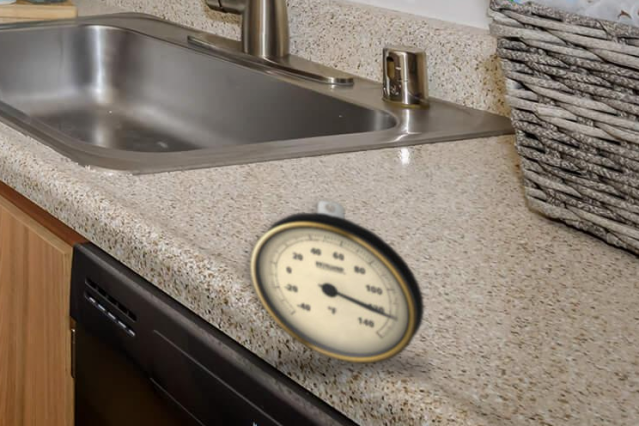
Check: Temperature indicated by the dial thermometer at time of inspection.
120 °F
